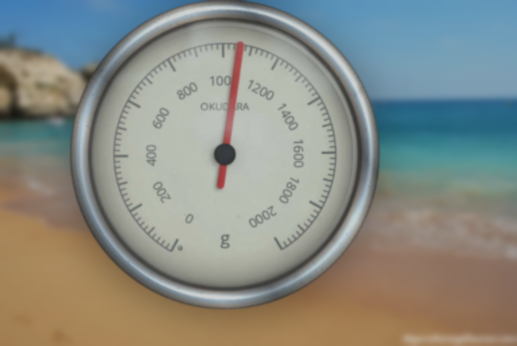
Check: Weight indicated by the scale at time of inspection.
1060 g
